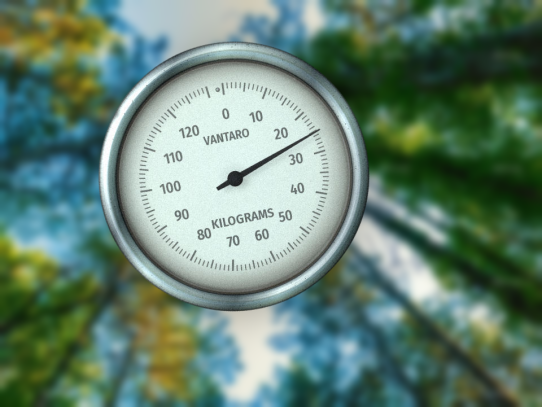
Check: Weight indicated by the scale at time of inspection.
25 kg
